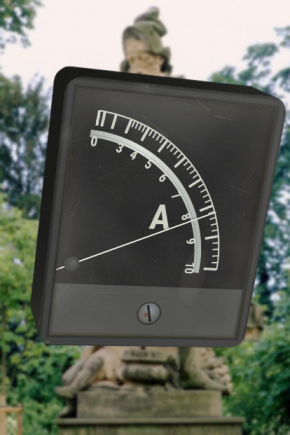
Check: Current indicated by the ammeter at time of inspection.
8.2 A
